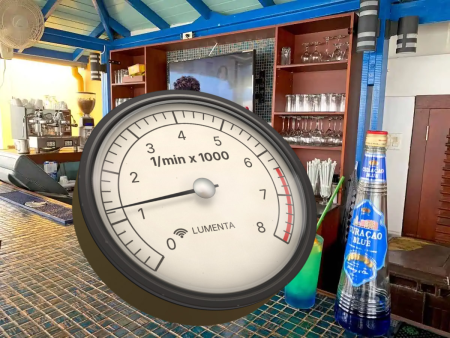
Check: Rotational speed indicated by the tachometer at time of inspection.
1200 rpm
